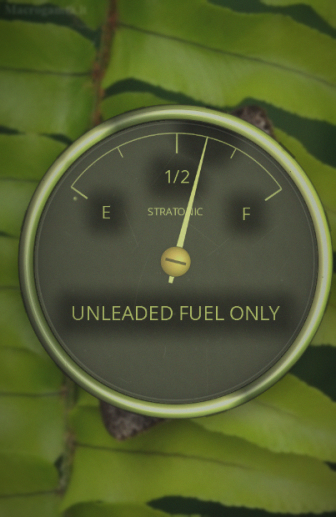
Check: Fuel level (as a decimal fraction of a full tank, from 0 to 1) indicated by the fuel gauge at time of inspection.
0.625
